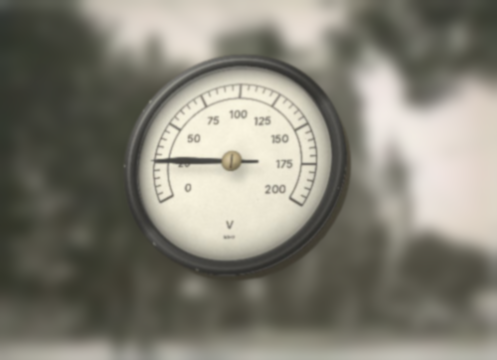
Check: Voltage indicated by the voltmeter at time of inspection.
25 V
